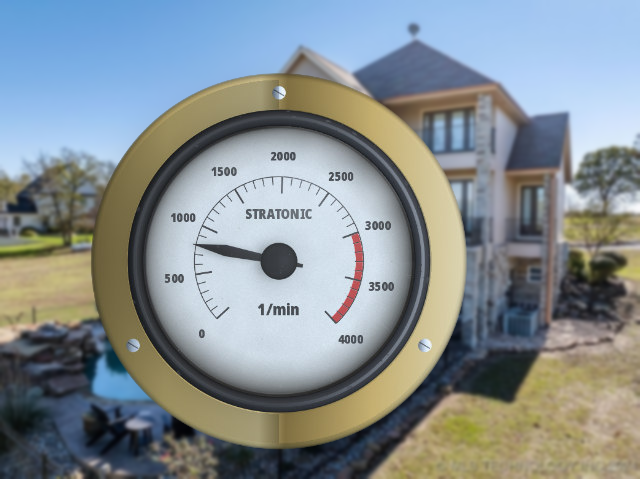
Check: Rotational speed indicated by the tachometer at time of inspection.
800 rpm
